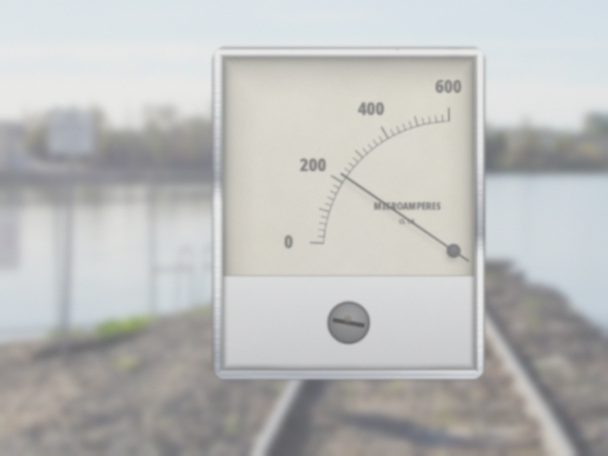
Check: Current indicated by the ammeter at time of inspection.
220 µA
